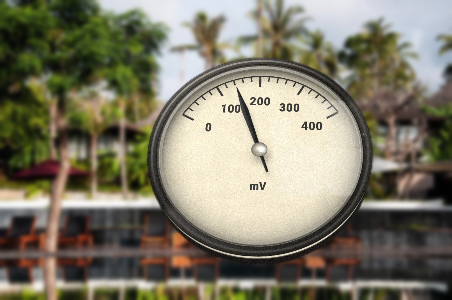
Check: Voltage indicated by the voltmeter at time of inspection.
140 mV
